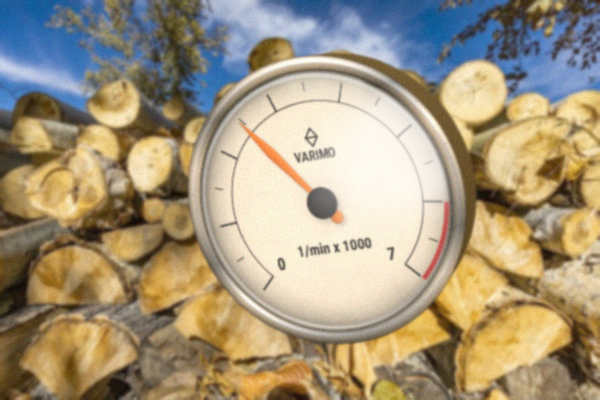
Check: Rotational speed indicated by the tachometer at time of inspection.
2500 rpm
